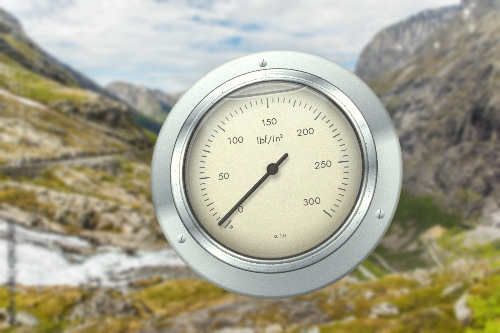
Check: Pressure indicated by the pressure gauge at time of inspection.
5 psi
